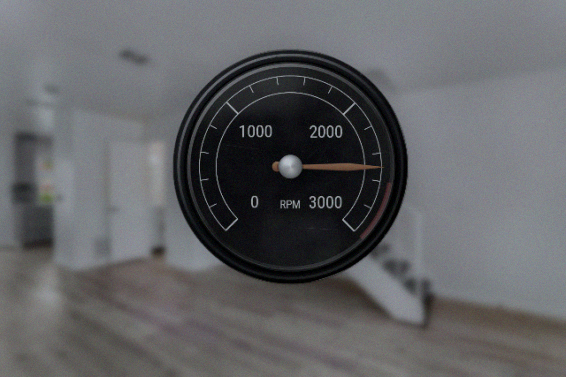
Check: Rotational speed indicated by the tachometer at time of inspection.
2500 rpm
